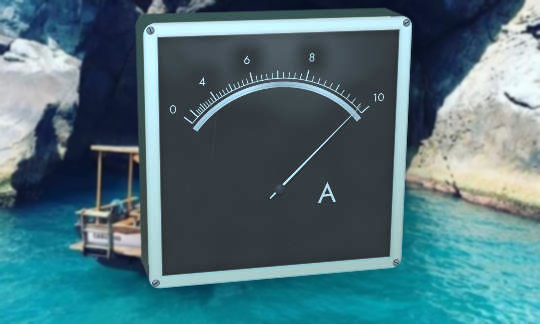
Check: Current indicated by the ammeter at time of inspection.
9.8 A
